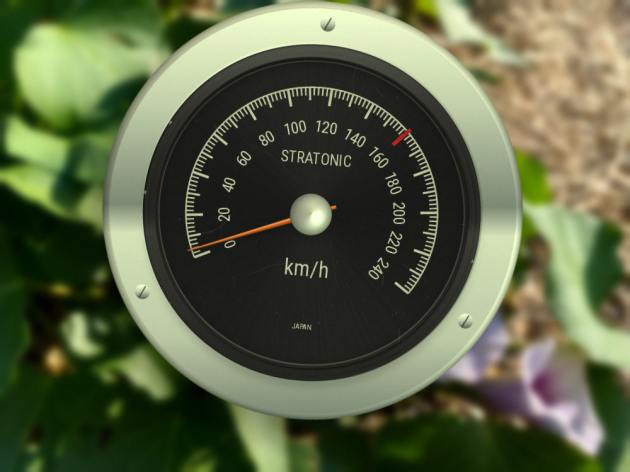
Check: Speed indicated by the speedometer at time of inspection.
4 km/h
